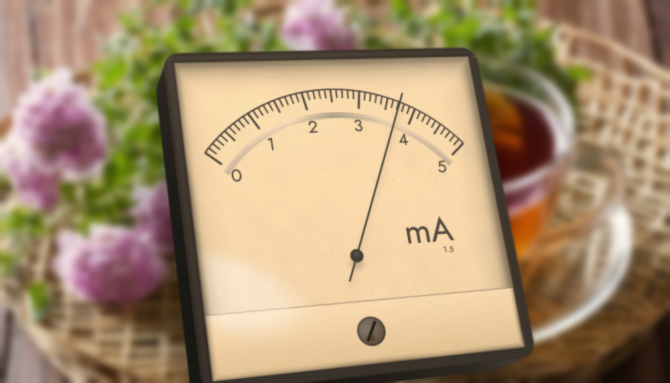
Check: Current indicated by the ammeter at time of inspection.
3.7 mA
